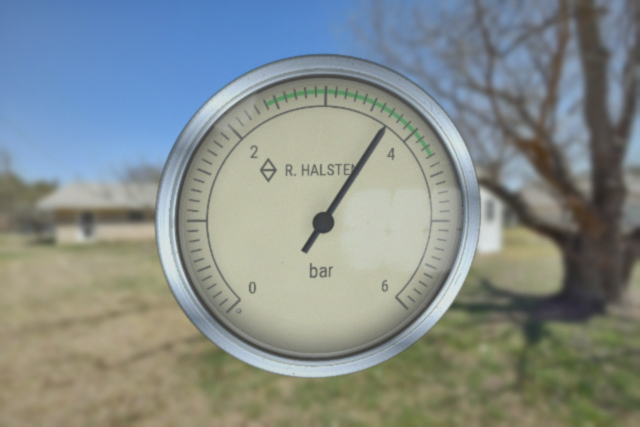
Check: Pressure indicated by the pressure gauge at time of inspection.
3.7 bar
